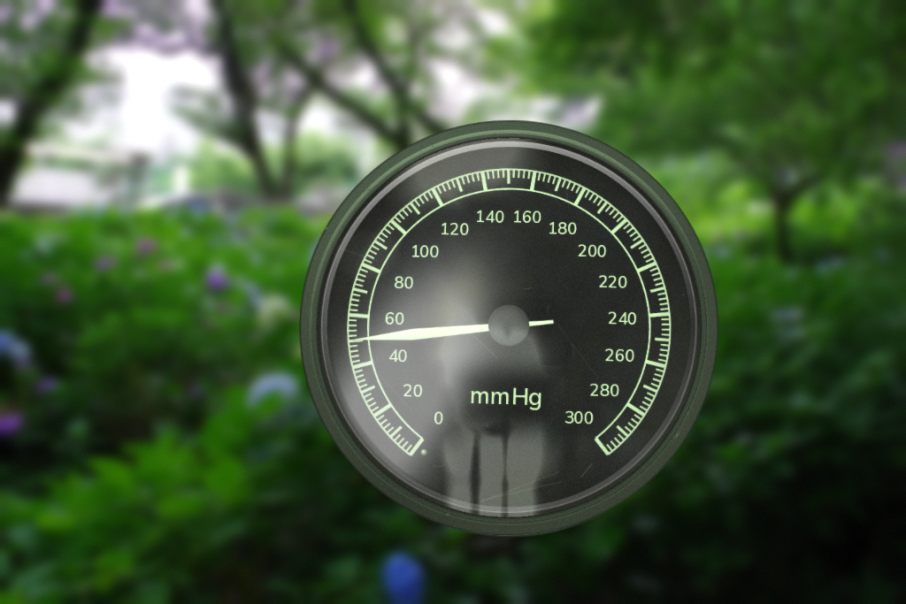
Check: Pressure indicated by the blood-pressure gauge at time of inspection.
50 mmHg
